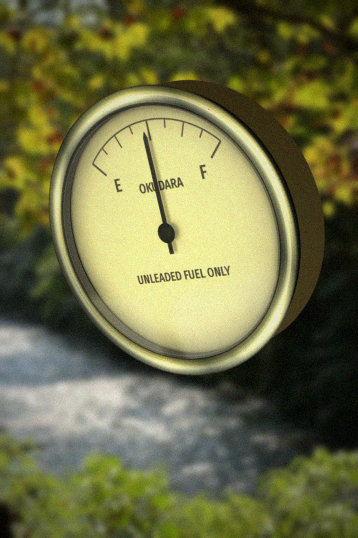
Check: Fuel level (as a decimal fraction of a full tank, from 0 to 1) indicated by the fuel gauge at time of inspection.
0.5
